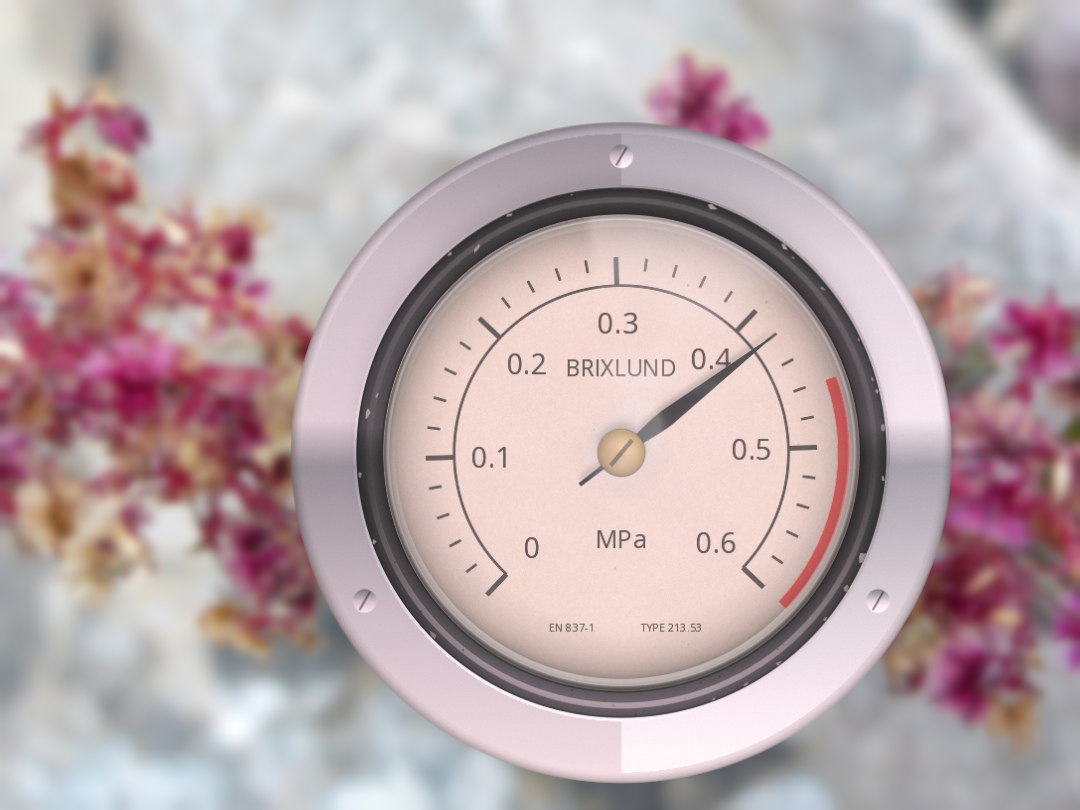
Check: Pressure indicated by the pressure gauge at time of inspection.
0.42 MPa
